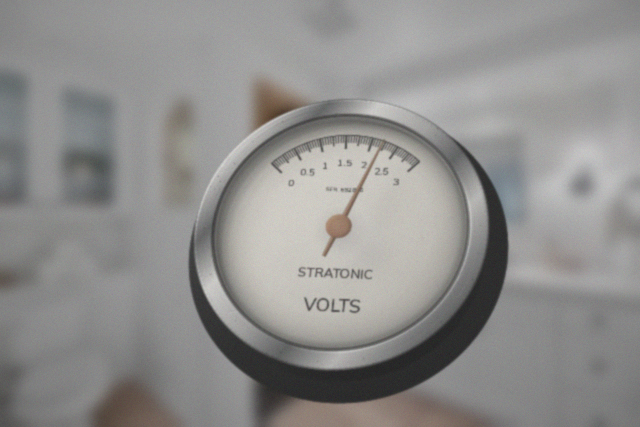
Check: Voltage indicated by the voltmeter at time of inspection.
2.25 V
